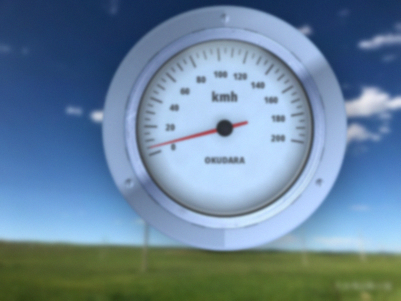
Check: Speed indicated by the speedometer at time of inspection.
5 km/h
